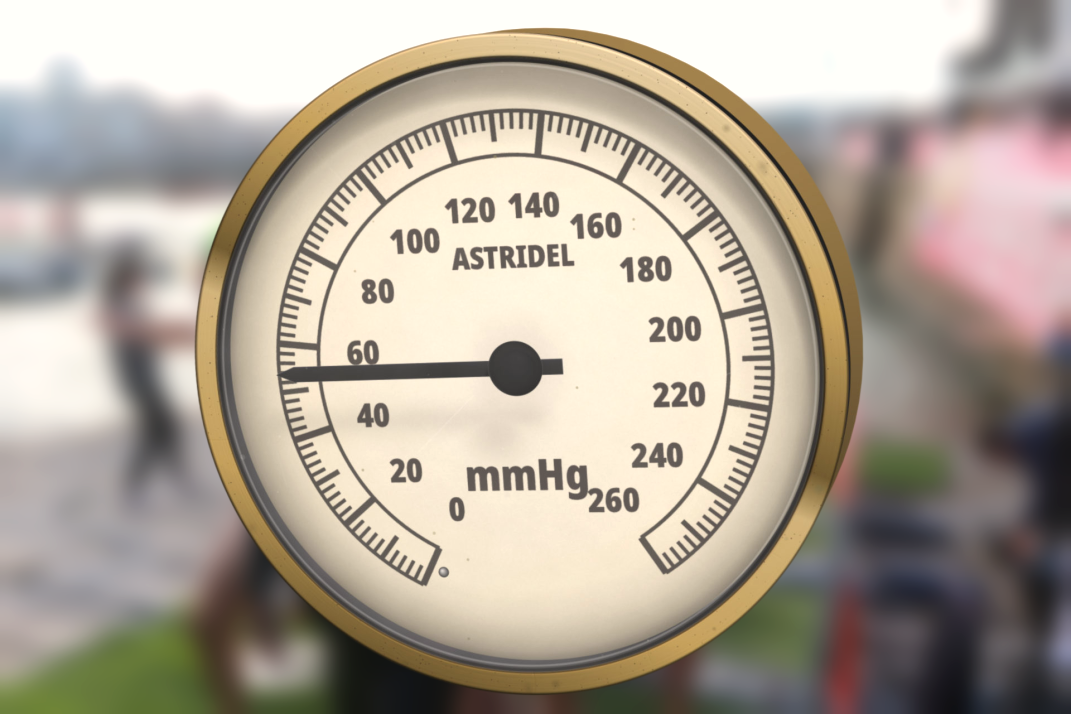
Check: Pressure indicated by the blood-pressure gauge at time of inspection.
54 mmHg
